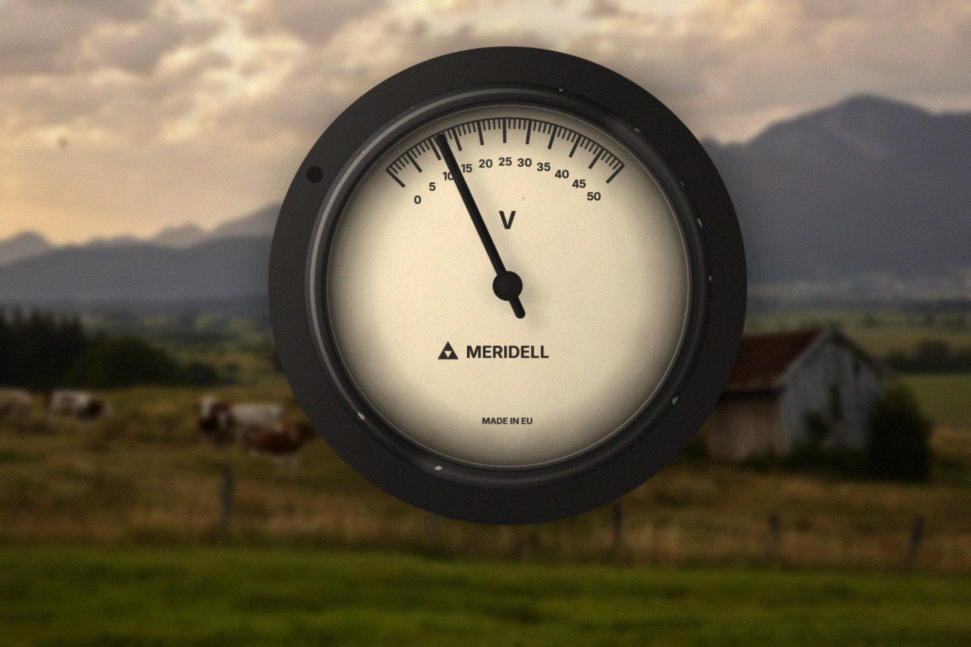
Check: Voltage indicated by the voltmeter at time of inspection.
12 V
